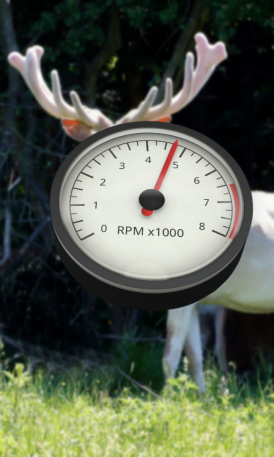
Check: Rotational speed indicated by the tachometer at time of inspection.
4750 rpm
